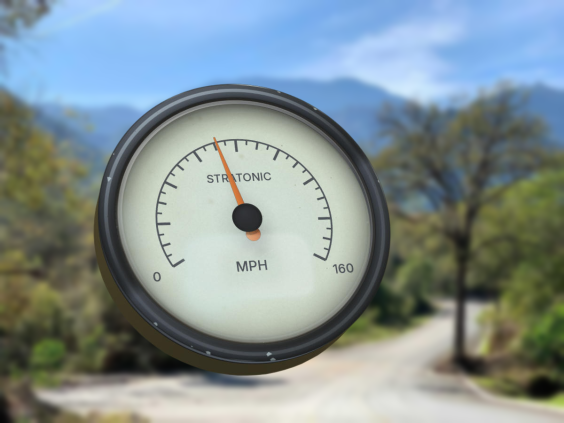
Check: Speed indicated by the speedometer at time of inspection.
70 mph
